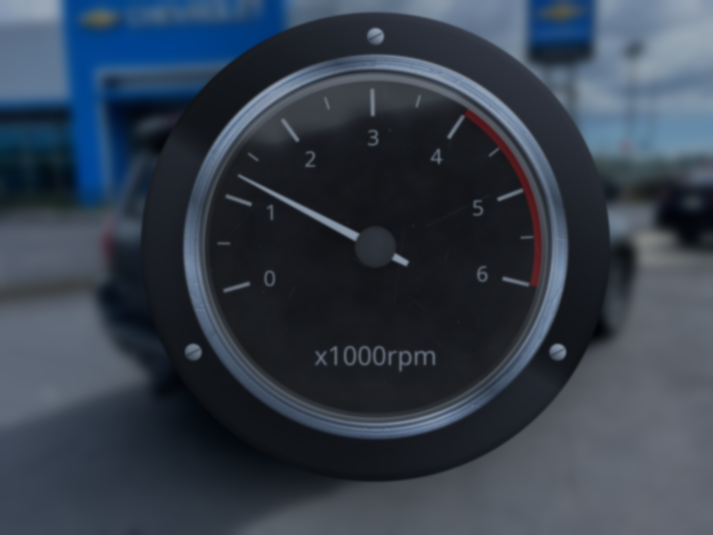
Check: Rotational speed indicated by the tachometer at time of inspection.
1250 rpm
